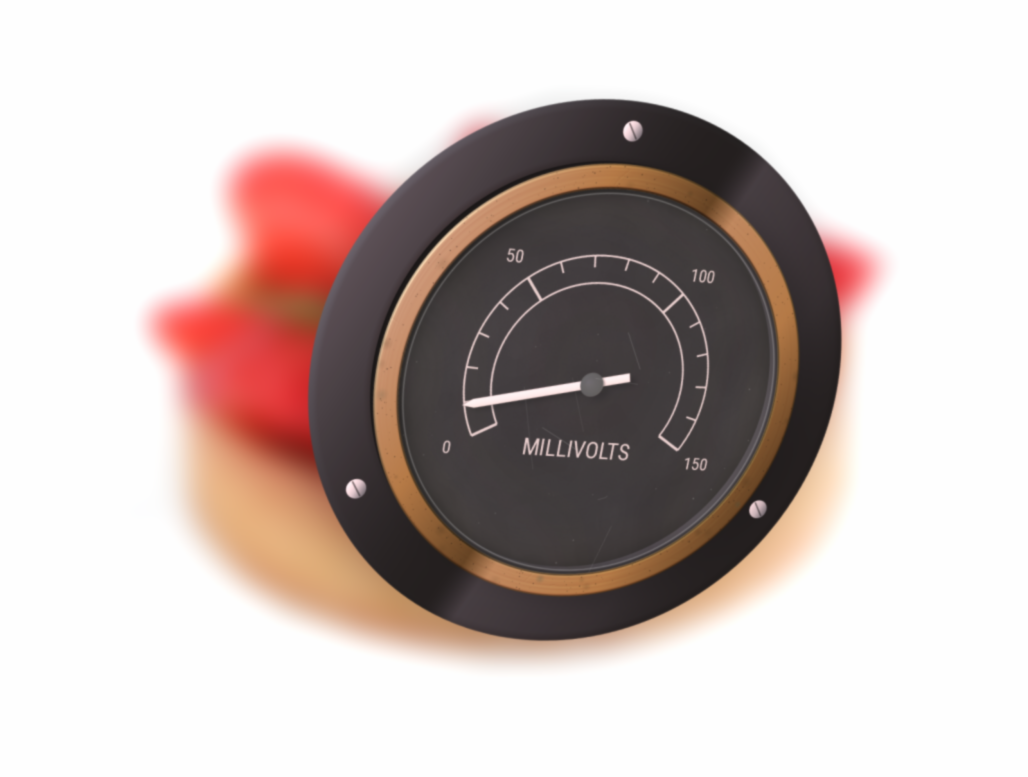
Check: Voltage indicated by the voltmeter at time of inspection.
10 mV
